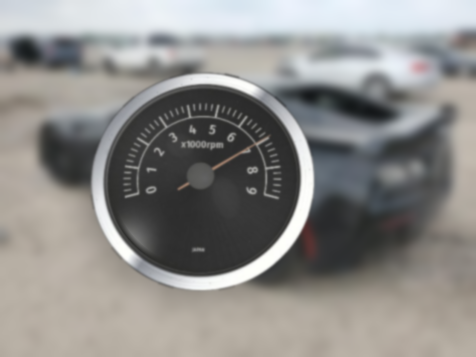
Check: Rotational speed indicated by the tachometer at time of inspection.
7000 rpm
